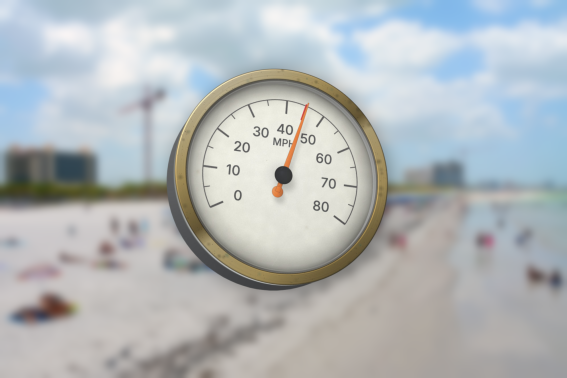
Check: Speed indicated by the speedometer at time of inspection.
45 mph
